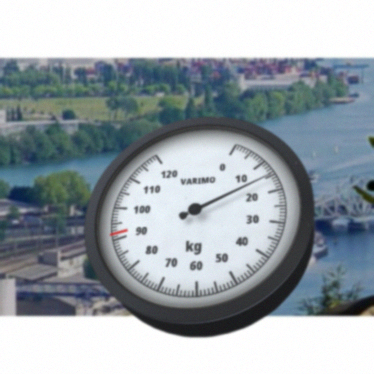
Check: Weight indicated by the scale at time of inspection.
15 kg
